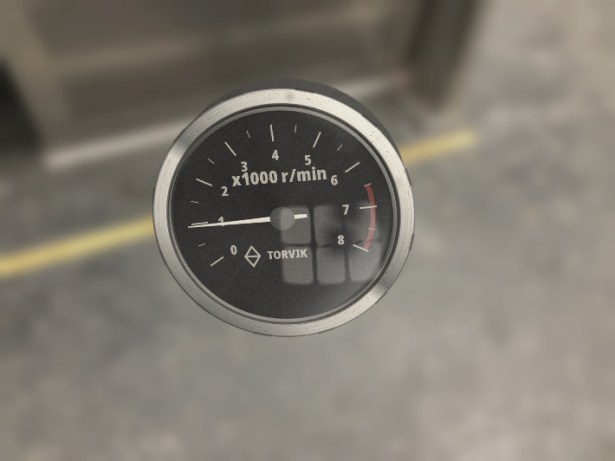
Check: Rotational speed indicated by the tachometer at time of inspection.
1000 rpm
